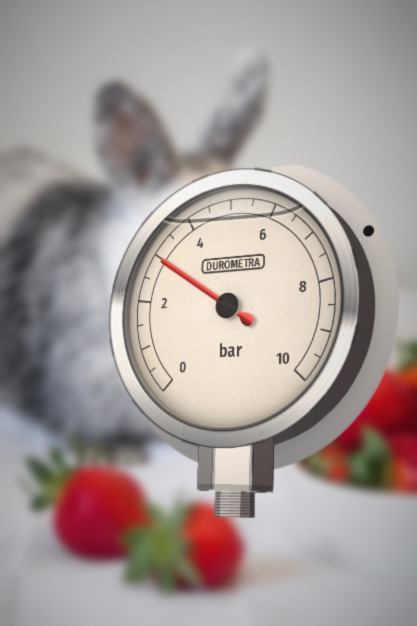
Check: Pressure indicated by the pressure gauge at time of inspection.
3 bar
